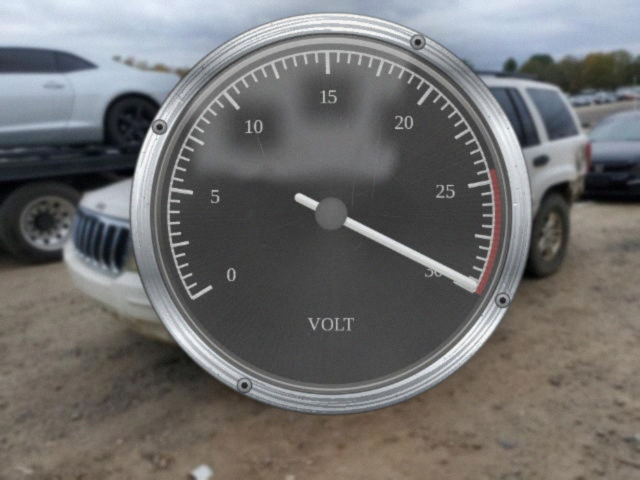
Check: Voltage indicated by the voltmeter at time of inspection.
29.75 V
